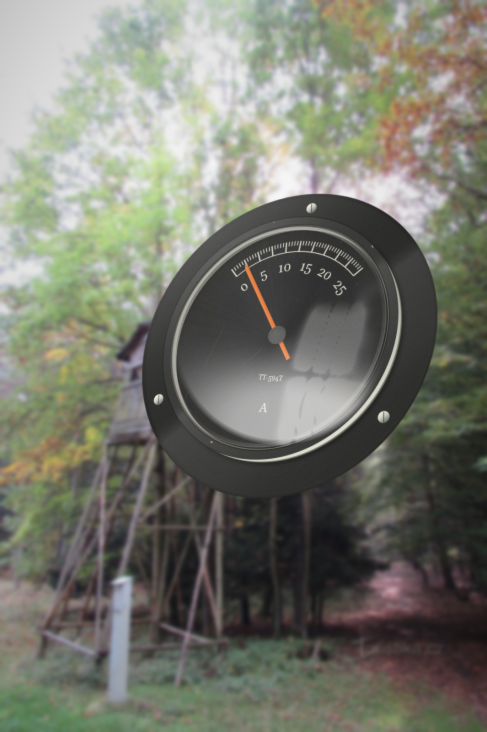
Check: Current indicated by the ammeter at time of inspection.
2.5 A
